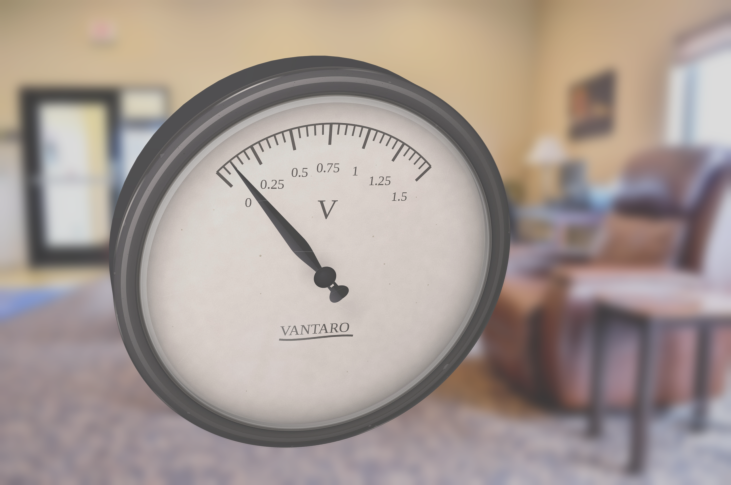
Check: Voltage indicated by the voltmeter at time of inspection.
0.1 V
